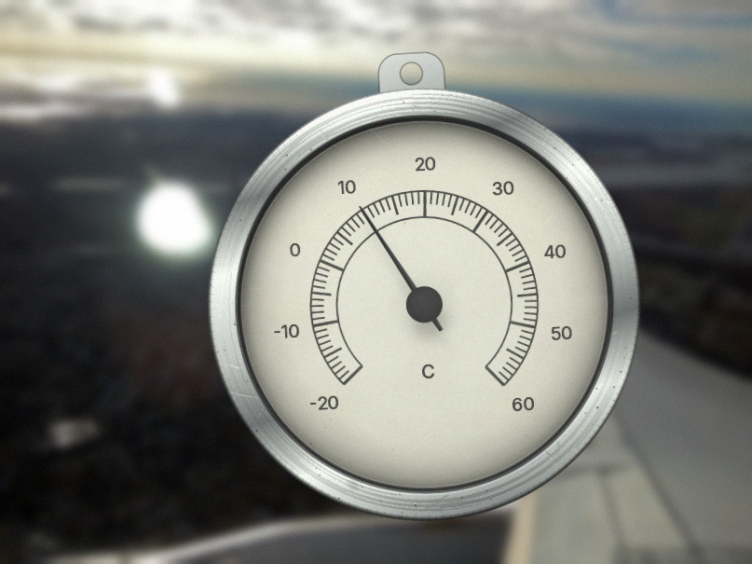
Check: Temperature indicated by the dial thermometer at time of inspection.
10 °C
